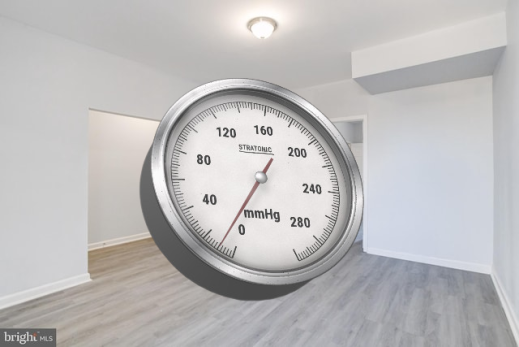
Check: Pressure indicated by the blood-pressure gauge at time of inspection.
10 mmHg
